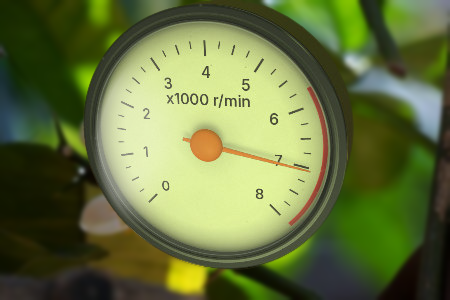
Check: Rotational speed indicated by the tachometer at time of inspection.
7000 rpm
